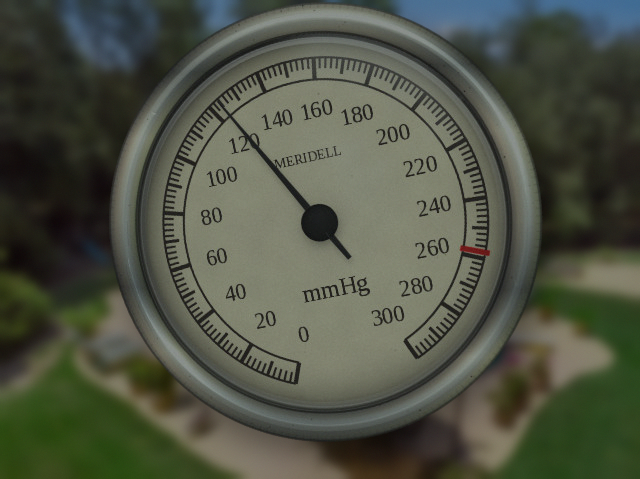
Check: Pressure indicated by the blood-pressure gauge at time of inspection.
124 mmHg
